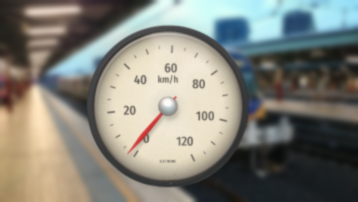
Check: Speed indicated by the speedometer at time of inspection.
2.5 km/h
